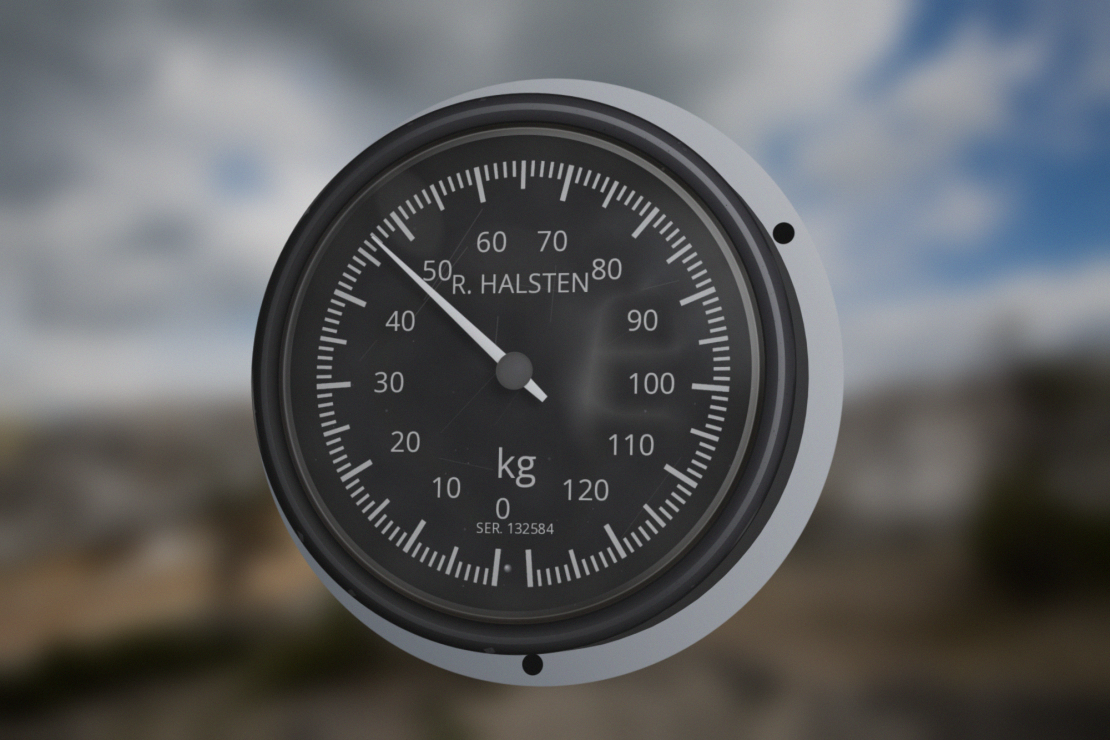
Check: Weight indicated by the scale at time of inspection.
47 kg
